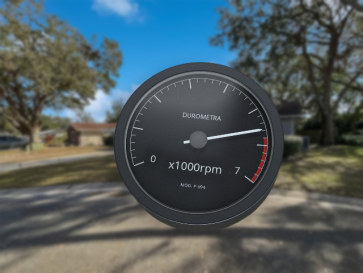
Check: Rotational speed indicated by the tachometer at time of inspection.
5600 rpm
